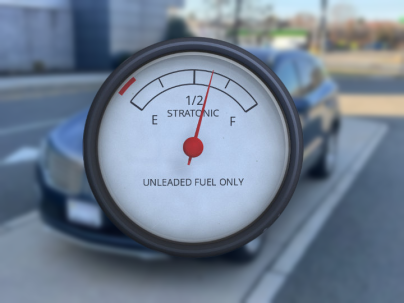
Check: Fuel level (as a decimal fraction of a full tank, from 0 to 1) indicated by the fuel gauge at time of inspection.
0.625
